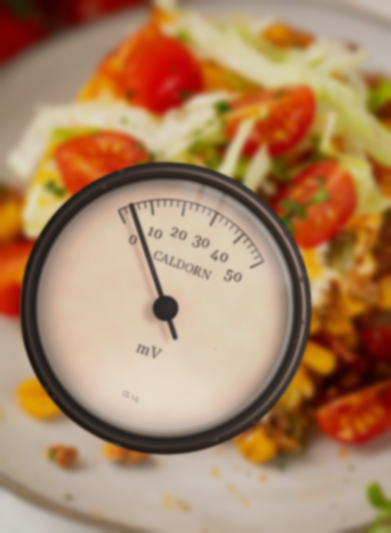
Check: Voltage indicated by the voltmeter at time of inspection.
4 mV
